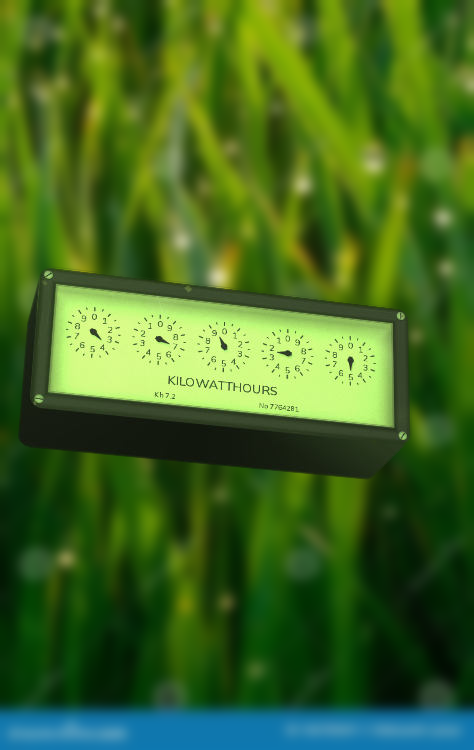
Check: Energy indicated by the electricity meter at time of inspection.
36925 kWh
